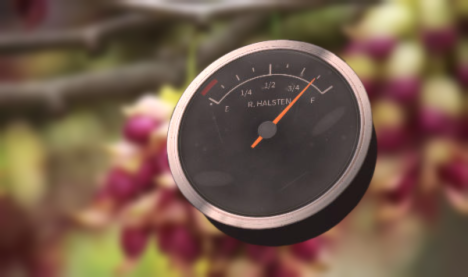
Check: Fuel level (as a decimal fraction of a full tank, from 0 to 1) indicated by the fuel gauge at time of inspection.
0.875
